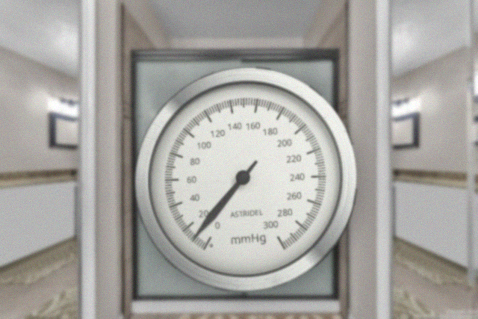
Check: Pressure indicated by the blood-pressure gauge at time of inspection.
10 mmHg
